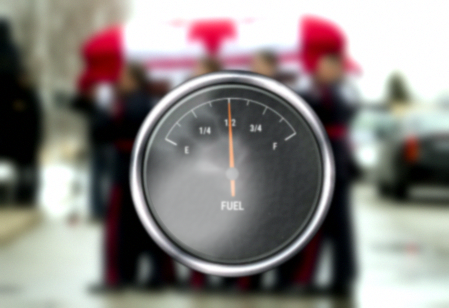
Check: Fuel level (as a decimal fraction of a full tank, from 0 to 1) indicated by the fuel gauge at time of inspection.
0.5
